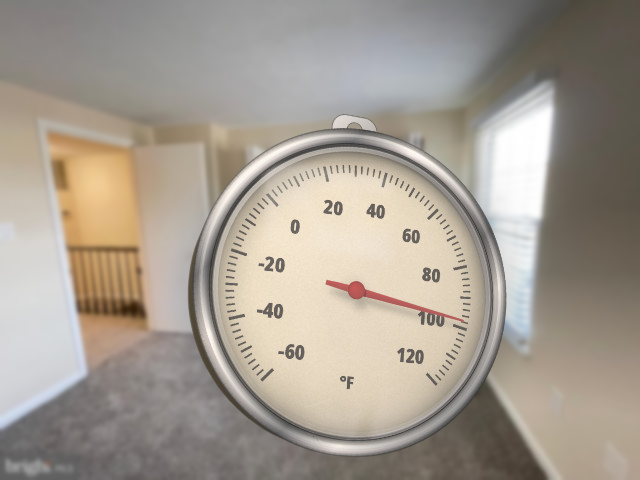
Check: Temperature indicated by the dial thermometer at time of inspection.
98 °F
